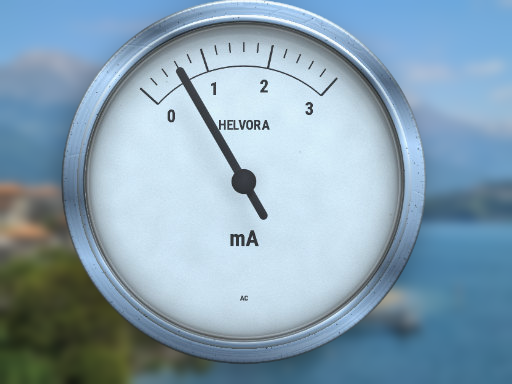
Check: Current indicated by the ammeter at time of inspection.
0.6 mA
